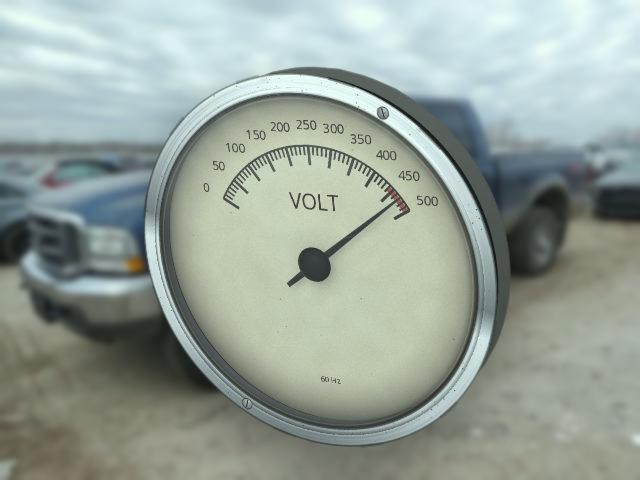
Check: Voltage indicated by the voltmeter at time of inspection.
470 V
